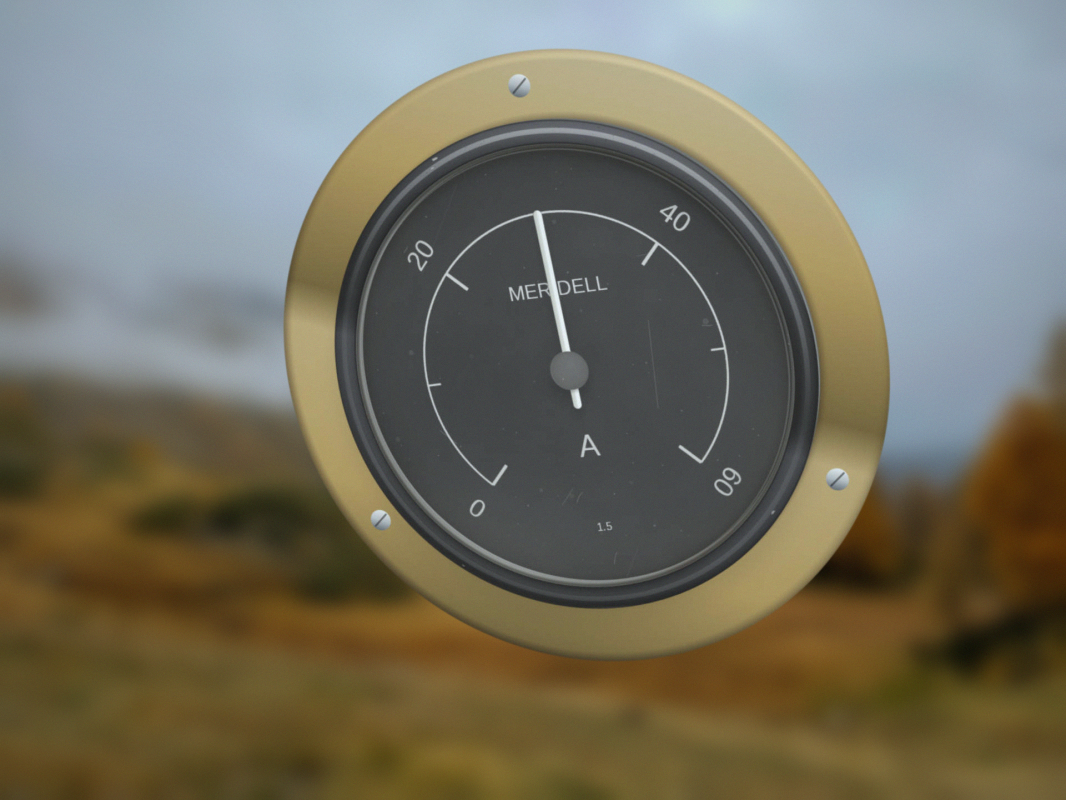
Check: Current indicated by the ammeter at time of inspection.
30 A
